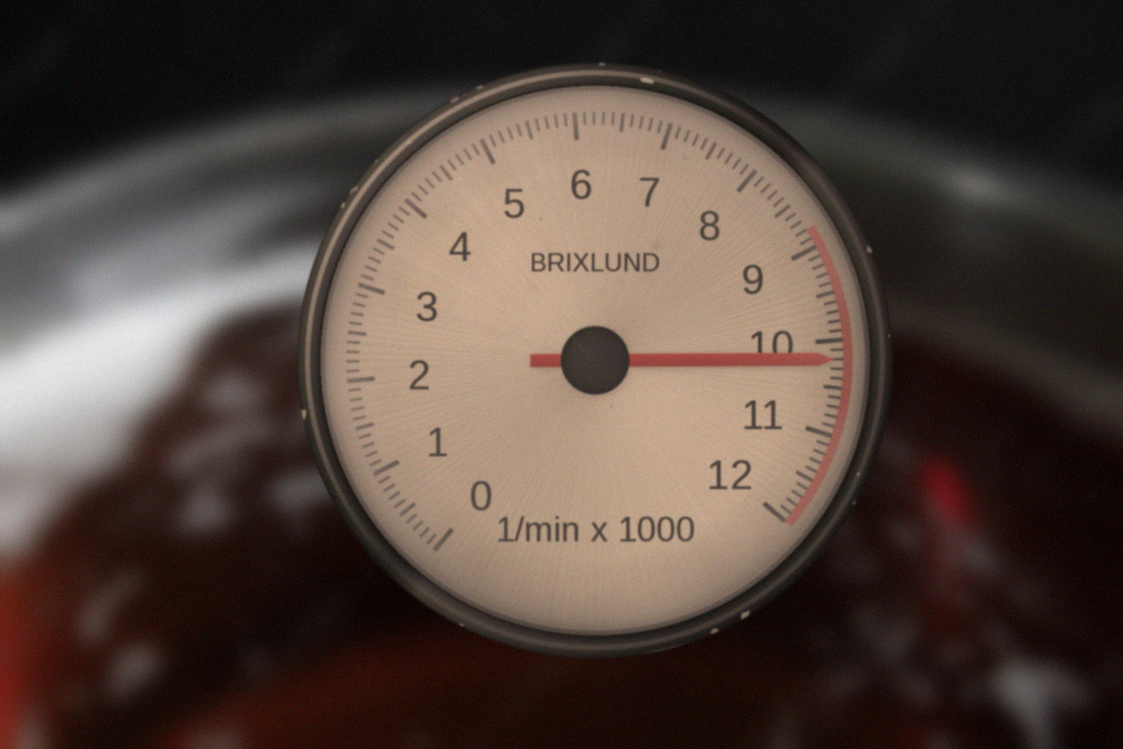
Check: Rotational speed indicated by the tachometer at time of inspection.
10200 rpm
